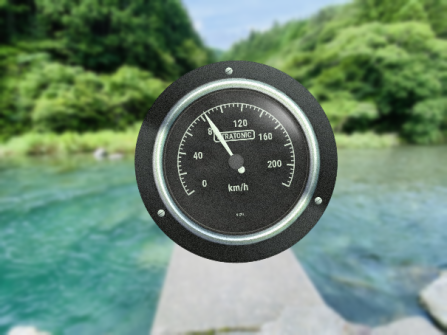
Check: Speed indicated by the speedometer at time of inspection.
84 km/h
